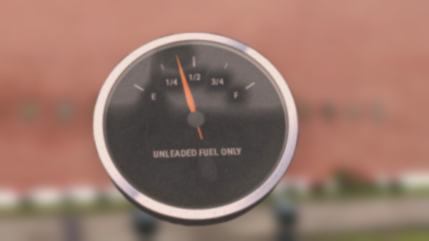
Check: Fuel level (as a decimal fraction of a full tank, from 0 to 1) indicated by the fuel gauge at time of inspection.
0.375
